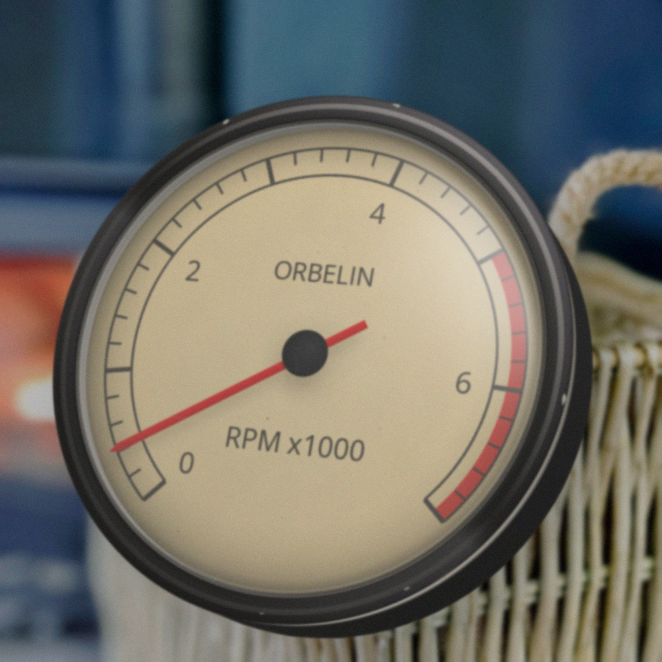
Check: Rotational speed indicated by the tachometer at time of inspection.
400 rpm
